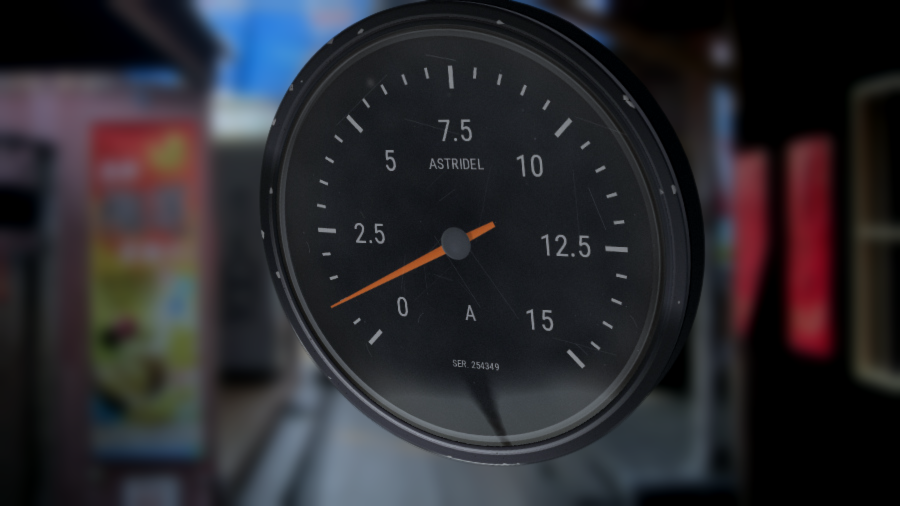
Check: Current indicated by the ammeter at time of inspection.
1 A
